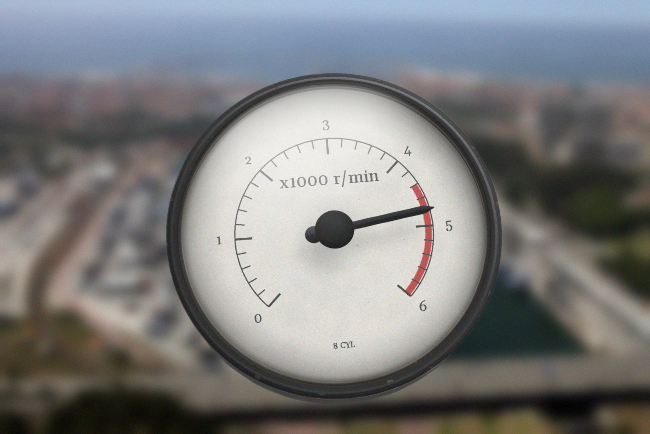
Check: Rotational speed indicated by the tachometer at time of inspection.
4800 rpm
